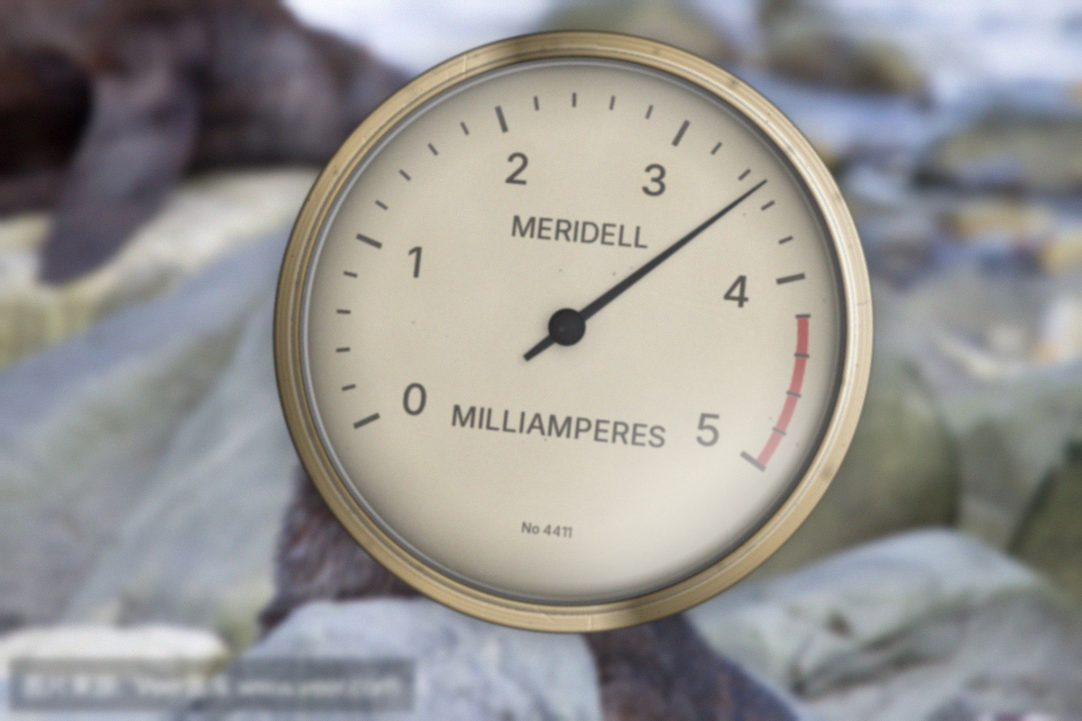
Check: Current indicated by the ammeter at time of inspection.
3.5 mA
